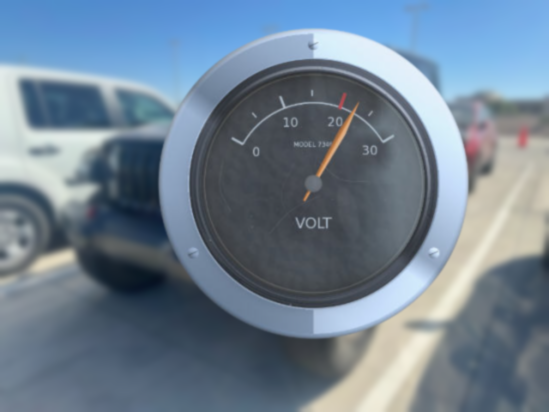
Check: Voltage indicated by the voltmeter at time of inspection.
22.5 V
